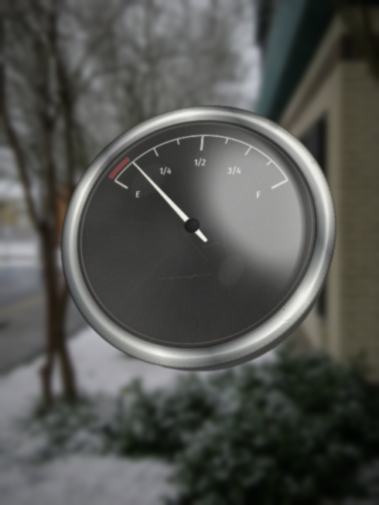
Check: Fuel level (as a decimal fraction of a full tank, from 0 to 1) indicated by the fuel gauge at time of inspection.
0.125
